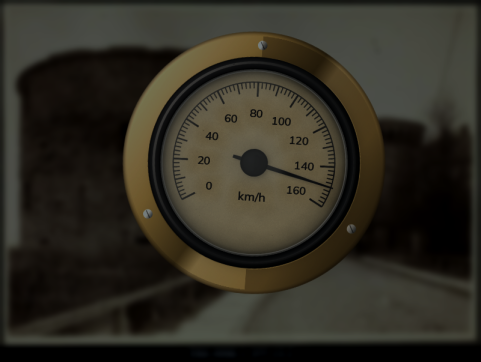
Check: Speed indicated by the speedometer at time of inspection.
150 km/h
